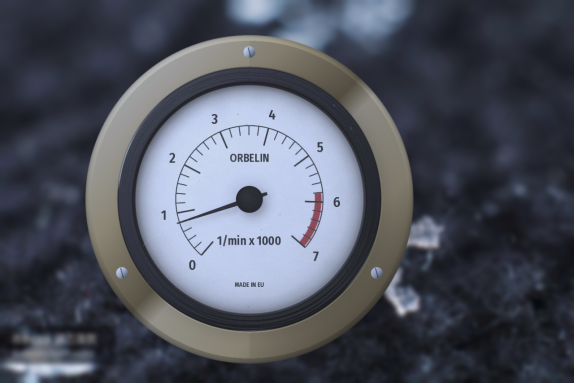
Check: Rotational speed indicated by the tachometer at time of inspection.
800 rpm
